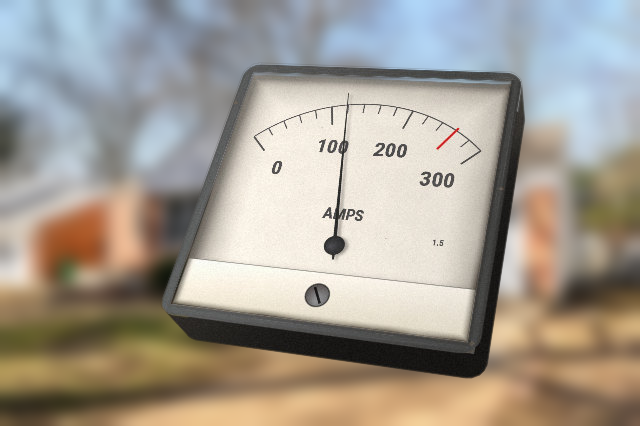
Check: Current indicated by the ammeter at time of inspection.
120 A
